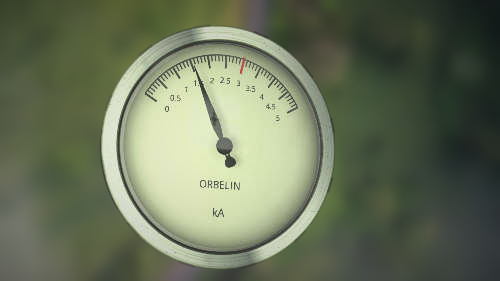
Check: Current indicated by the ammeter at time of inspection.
1.5 kA
